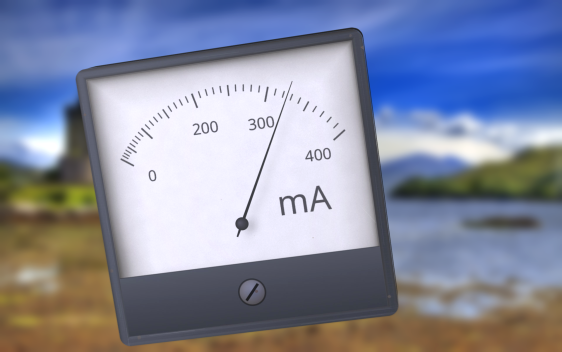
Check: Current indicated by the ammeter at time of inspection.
325 mA
